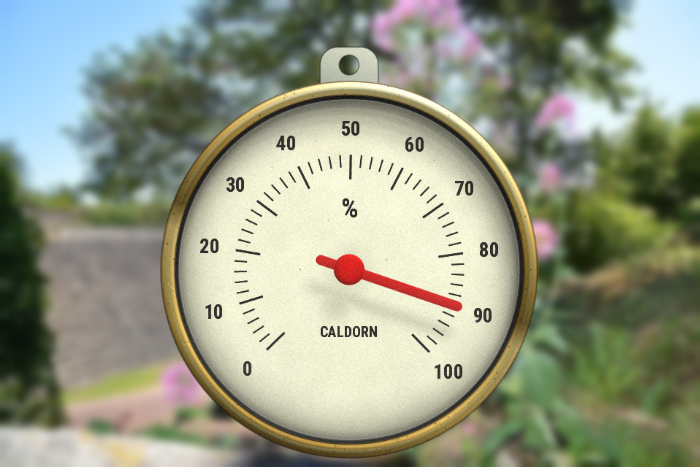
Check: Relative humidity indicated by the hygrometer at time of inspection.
90 %
